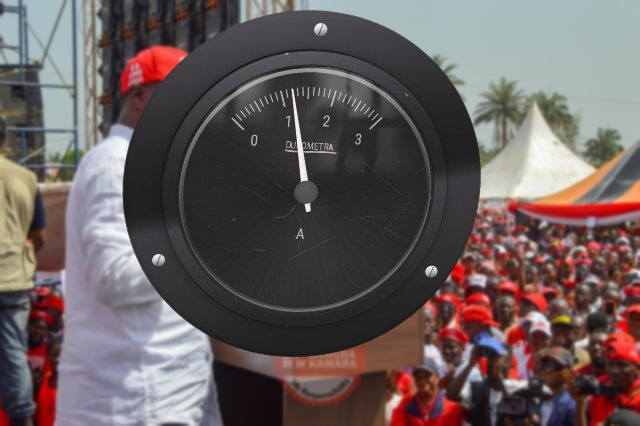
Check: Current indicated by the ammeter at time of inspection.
1.2 A
